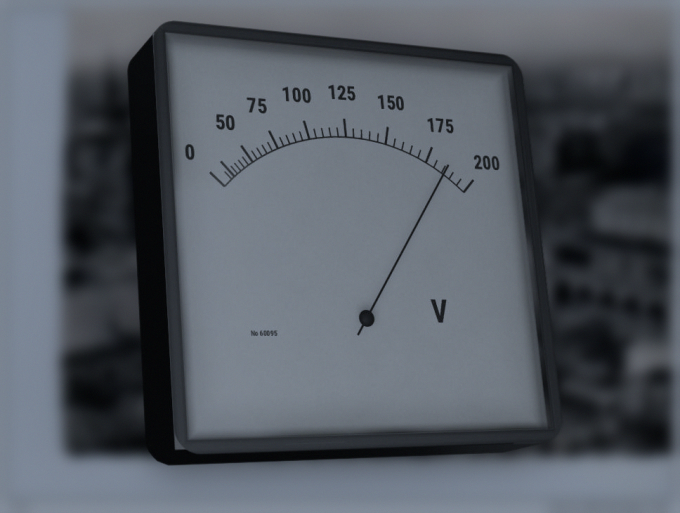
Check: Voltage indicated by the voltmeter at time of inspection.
185 V
